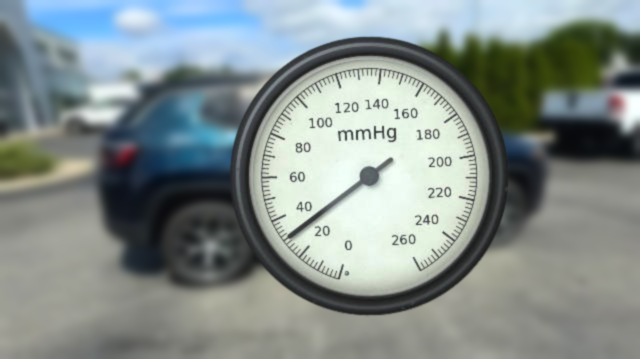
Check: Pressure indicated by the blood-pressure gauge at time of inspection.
30 mmHg
